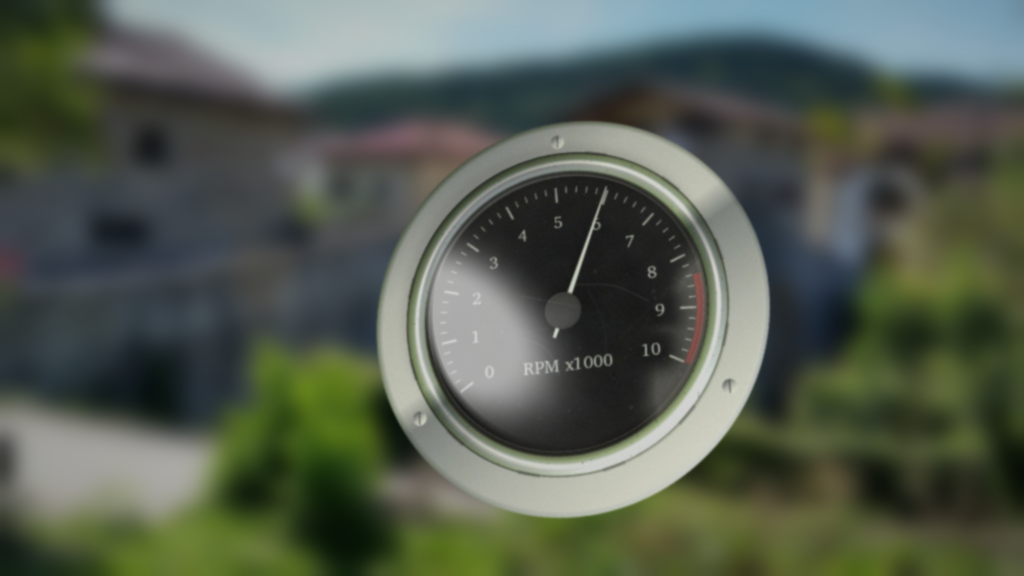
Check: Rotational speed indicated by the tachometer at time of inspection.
6000 rpm
